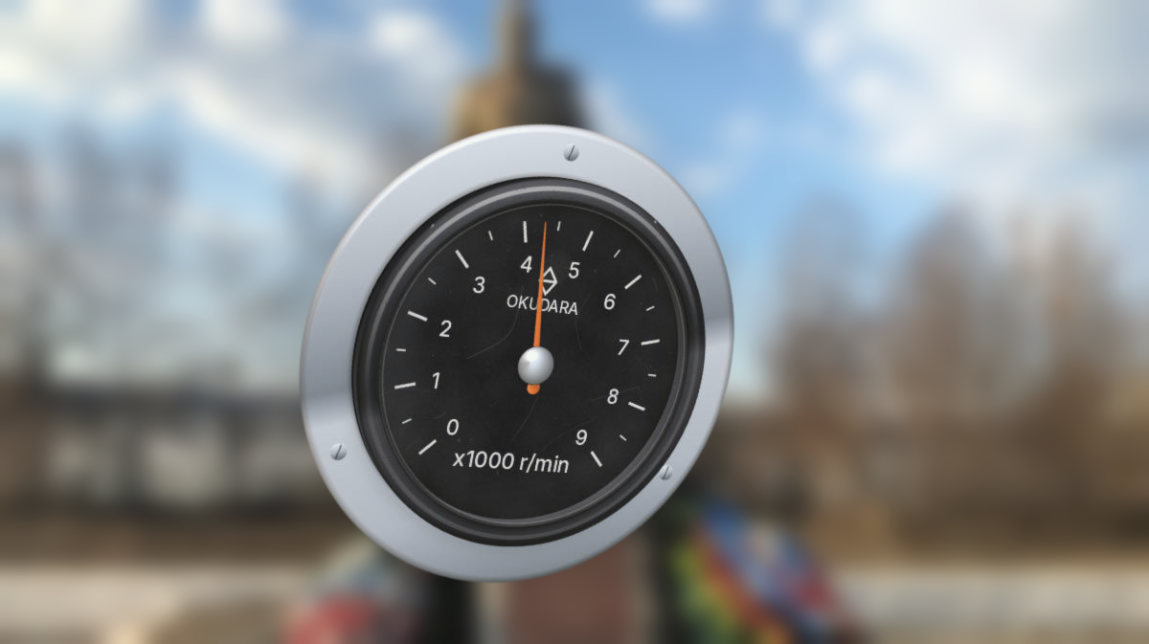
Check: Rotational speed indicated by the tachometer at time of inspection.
4250 rpm
